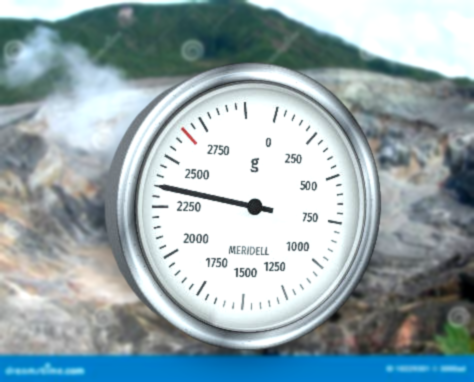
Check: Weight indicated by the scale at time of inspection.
2350 g
